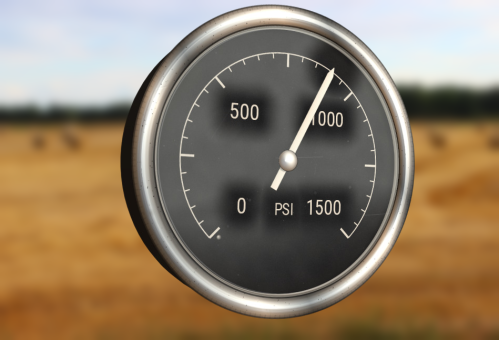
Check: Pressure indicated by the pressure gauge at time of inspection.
900 psi
